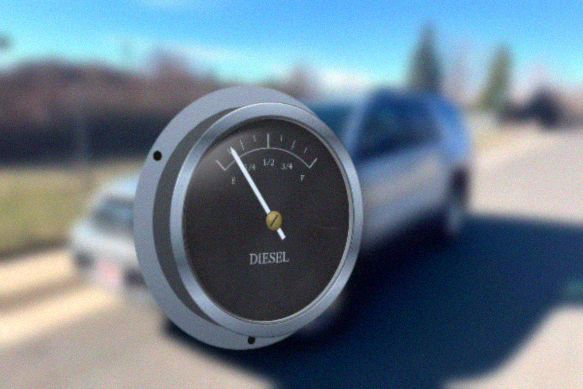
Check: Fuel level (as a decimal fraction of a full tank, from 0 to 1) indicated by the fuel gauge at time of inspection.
0.125
